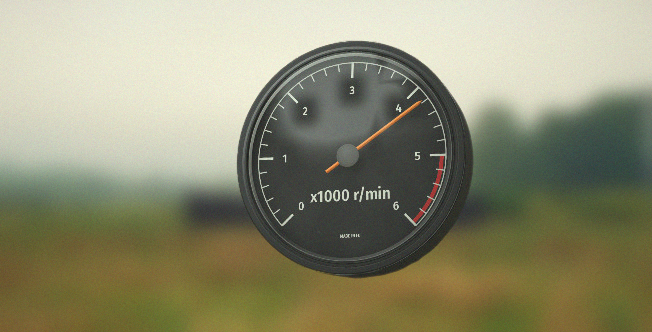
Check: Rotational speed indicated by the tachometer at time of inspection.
4200 rpm
